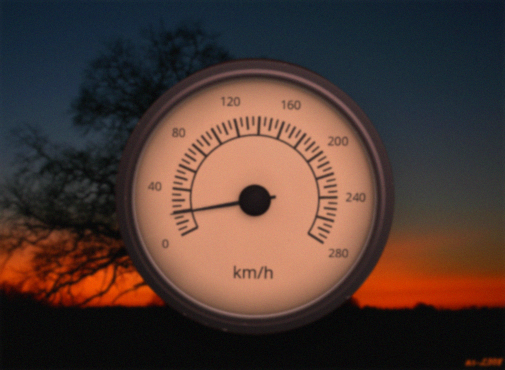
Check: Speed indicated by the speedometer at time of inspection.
20 km/h
